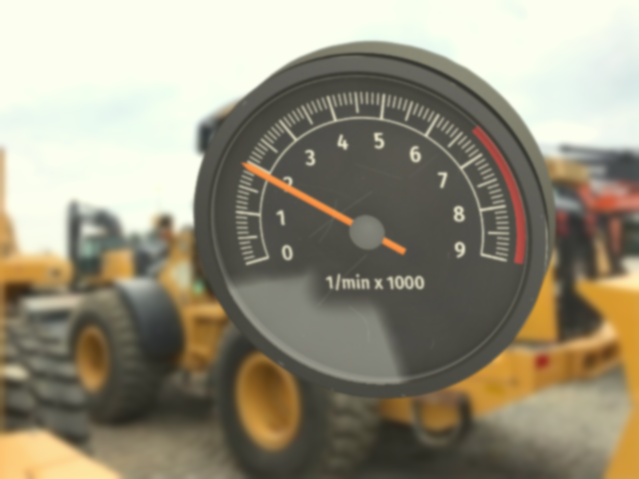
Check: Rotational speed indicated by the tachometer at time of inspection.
2000 rpm
